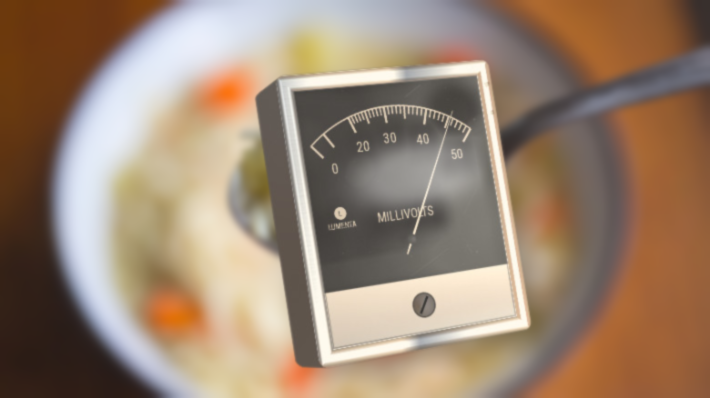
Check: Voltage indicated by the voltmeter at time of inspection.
45 mV
